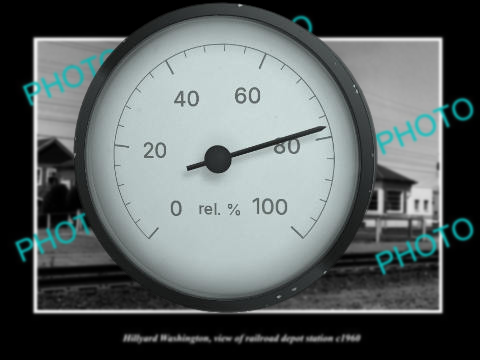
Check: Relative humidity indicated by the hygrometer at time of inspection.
78 %
